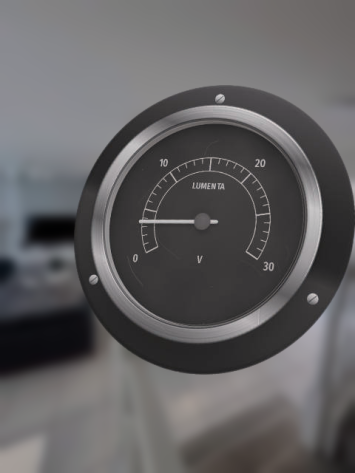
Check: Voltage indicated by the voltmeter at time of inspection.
3.5 V
